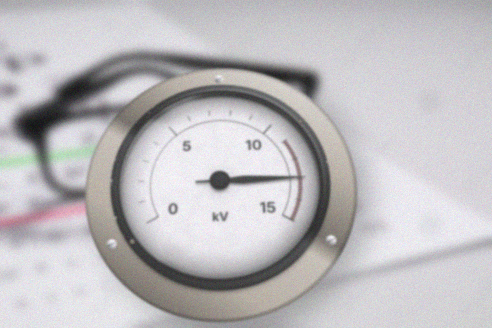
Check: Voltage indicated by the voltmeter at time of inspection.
13 kV
